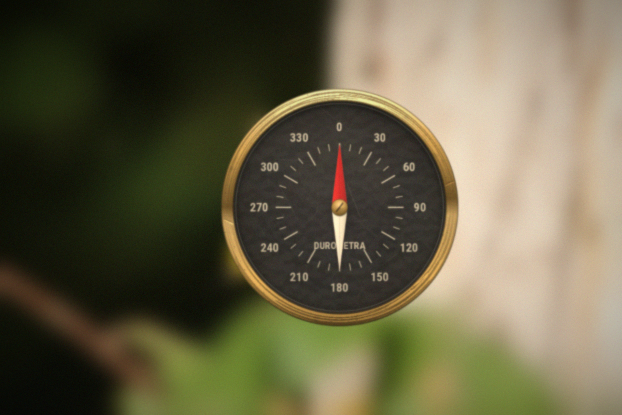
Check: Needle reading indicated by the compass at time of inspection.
0 °
